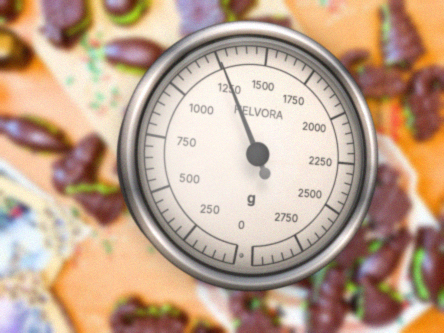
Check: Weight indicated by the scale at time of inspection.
1250 g
